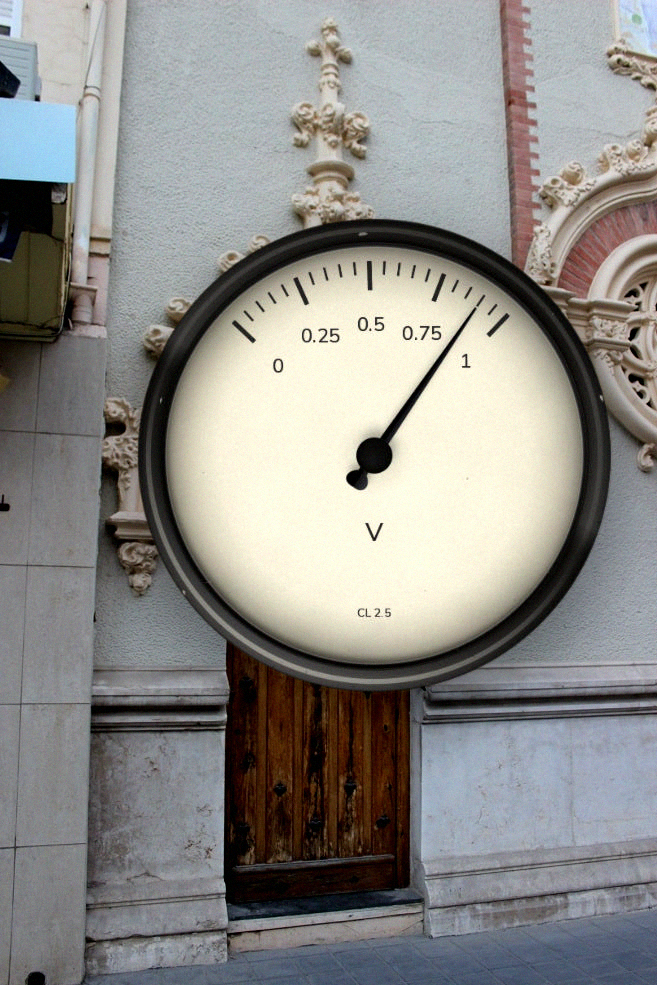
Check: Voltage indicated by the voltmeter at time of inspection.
0.9 V
